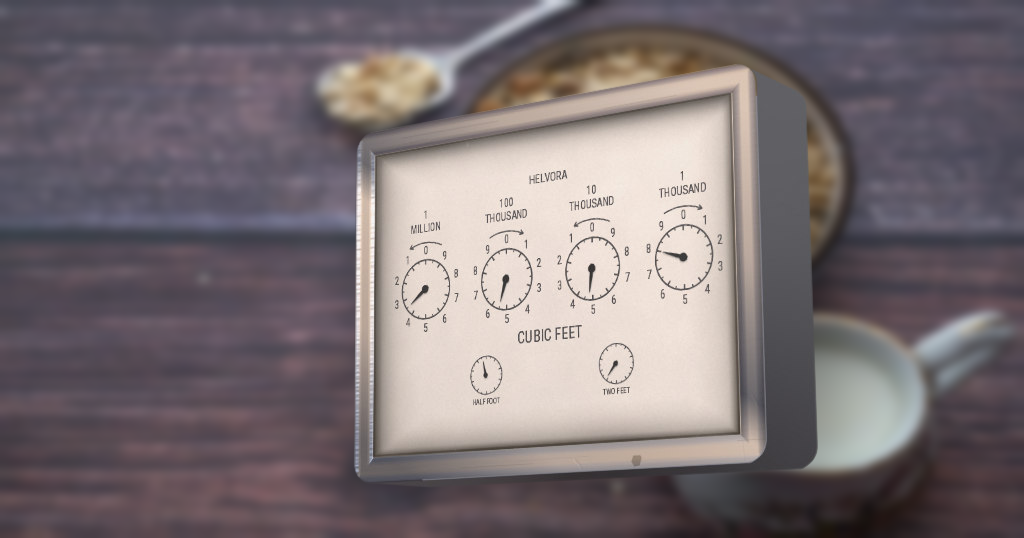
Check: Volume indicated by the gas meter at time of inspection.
354800 ft³
